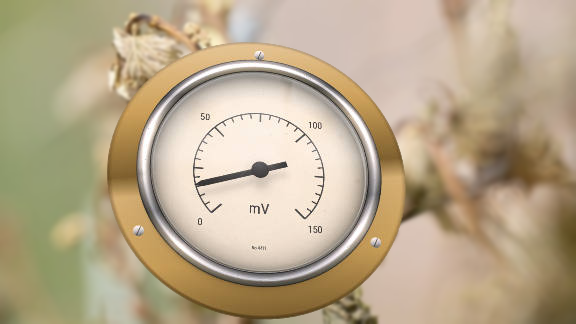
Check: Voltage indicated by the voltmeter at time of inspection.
15 mV
